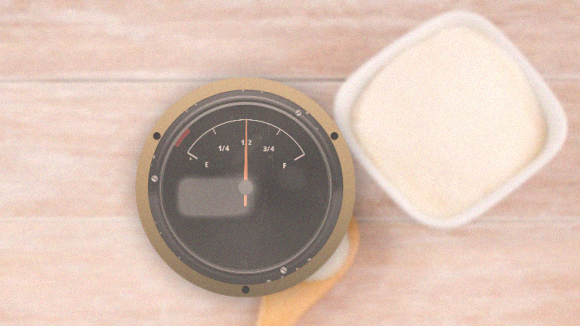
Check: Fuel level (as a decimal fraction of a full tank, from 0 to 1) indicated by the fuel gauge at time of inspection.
0.5
